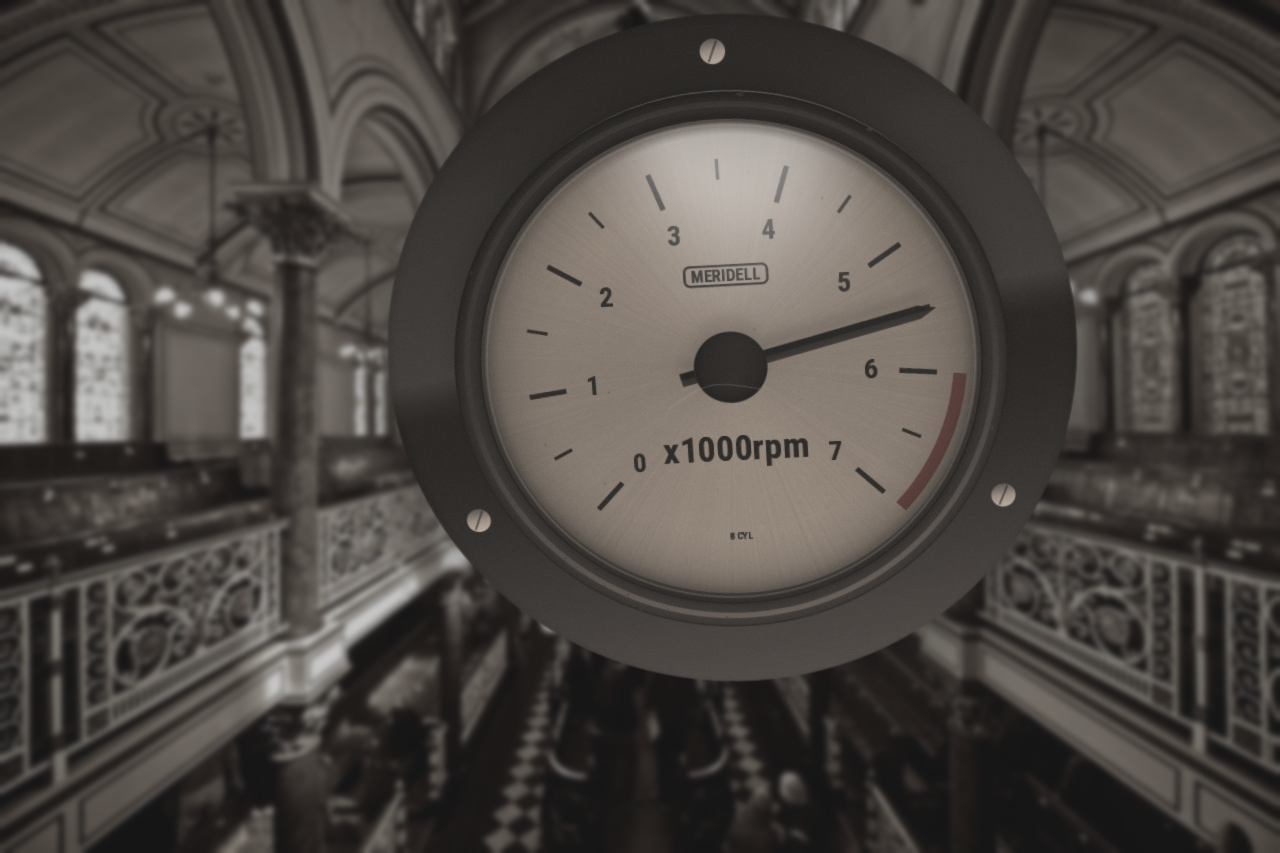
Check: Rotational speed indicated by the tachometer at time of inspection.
5500 rpm
